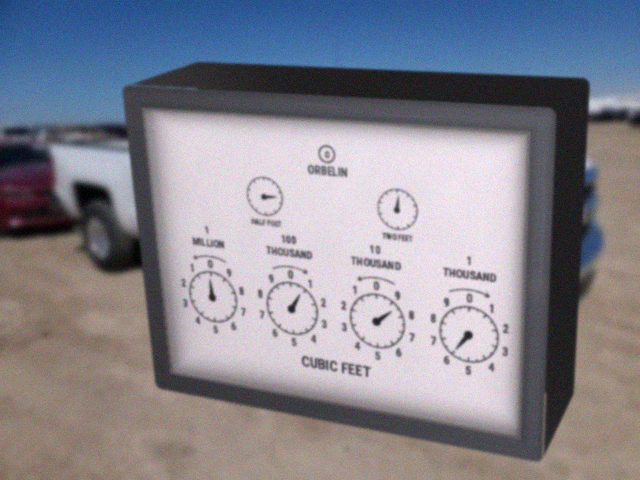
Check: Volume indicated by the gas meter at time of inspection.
8600 ft³
